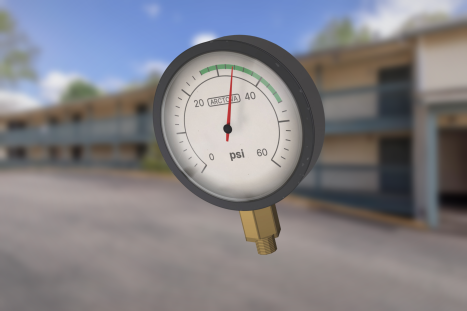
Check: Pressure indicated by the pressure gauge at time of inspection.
34 psi
